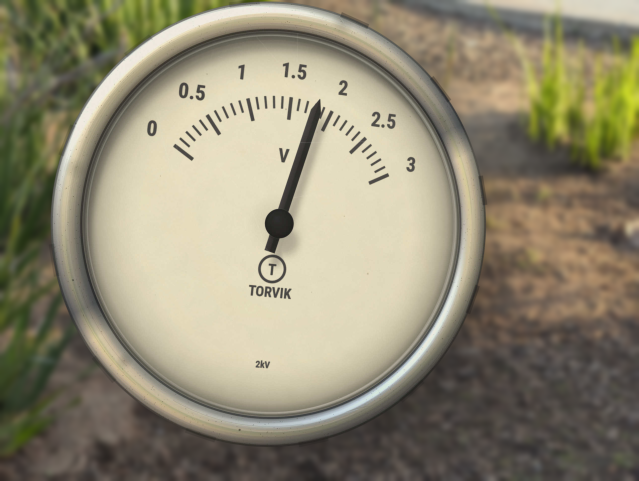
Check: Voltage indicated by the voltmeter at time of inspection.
1.8 V
